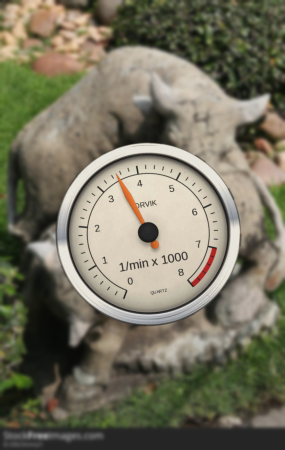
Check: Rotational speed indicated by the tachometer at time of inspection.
3500 rpm
